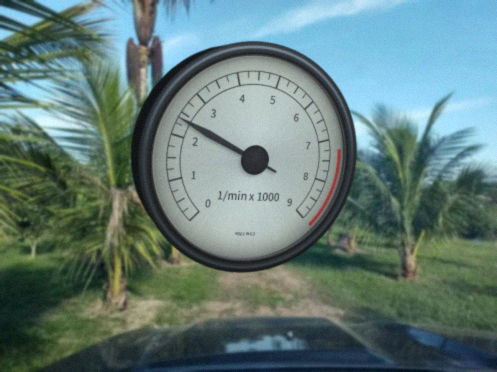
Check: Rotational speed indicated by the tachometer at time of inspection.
2375 rpm
